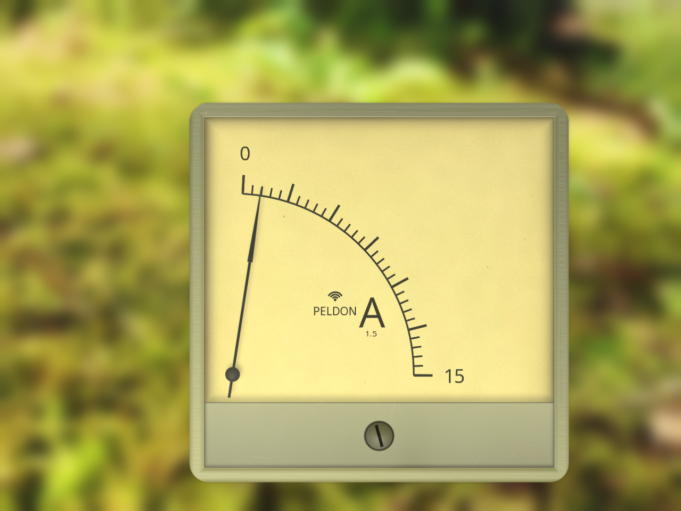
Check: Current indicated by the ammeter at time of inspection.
1 A
